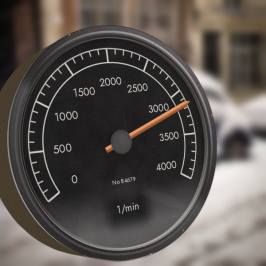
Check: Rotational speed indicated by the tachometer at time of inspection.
3150 rpm
